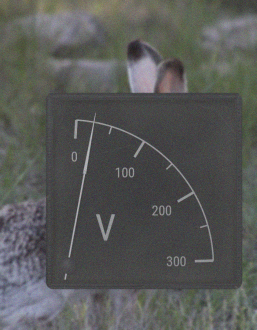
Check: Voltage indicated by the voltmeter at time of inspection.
25 V
